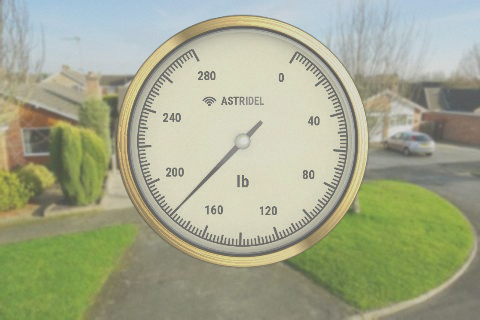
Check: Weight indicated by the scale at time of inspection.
180 lb
